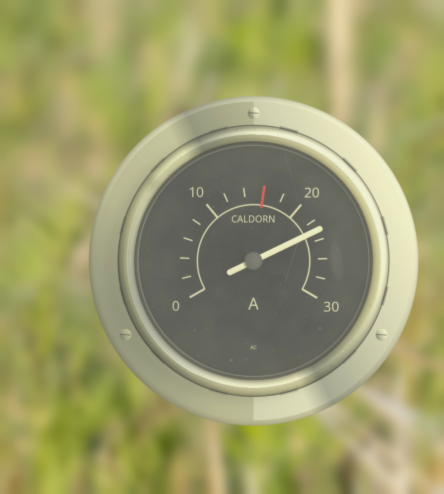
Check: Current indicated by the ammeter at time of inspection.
23 A
